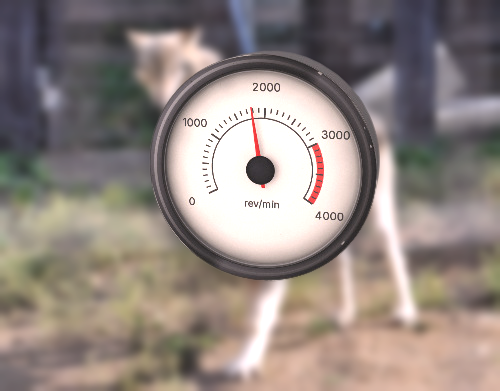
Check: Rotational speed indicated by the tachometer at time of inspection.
1800 rpm
